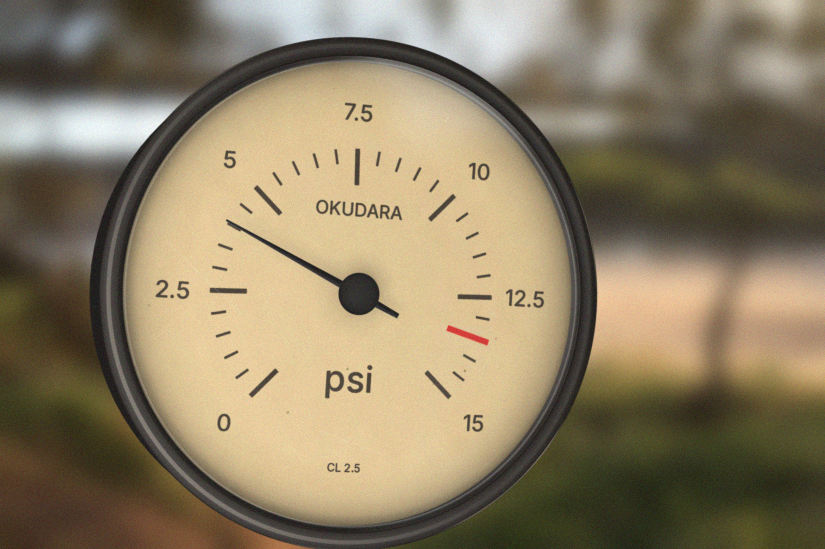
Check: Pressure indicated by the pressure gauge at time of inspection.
4 psi
